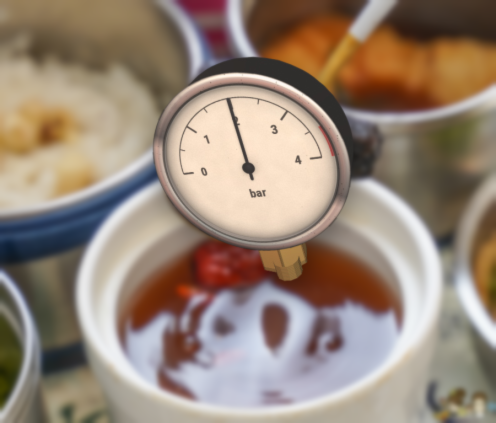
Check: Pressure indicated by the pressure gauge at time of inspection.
2 bar
